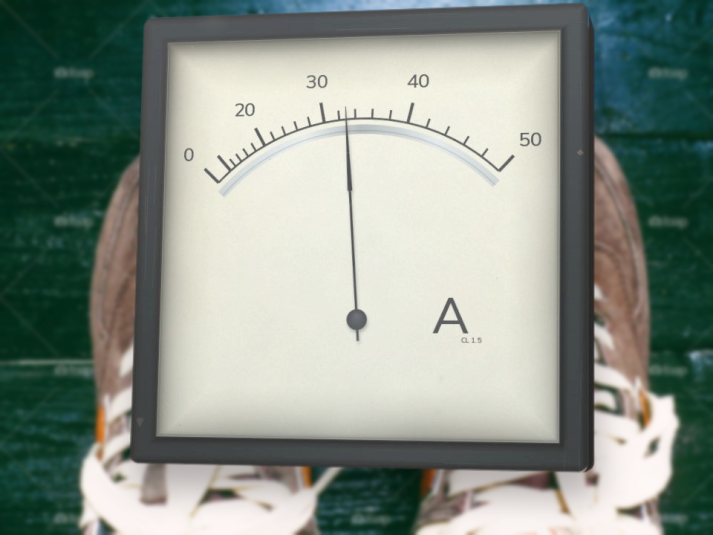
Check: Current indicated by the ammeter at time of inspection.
33 A
